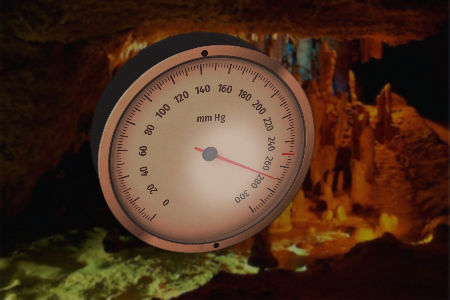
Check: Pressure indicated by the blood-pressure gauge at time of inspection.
270 mmHg
